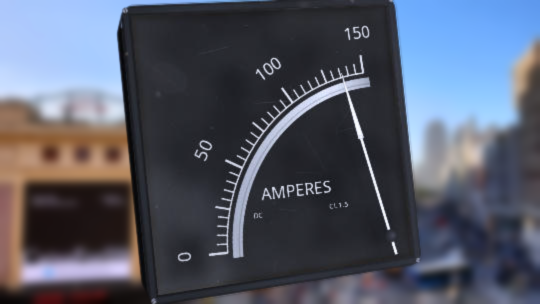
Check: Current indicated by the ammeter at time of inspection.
135 A
